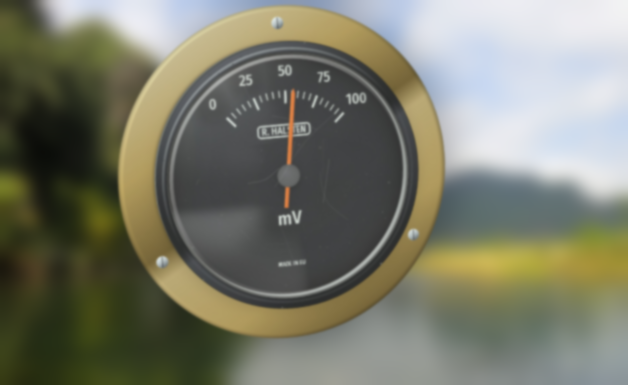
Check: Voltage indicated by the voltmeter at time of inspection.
55 mV
